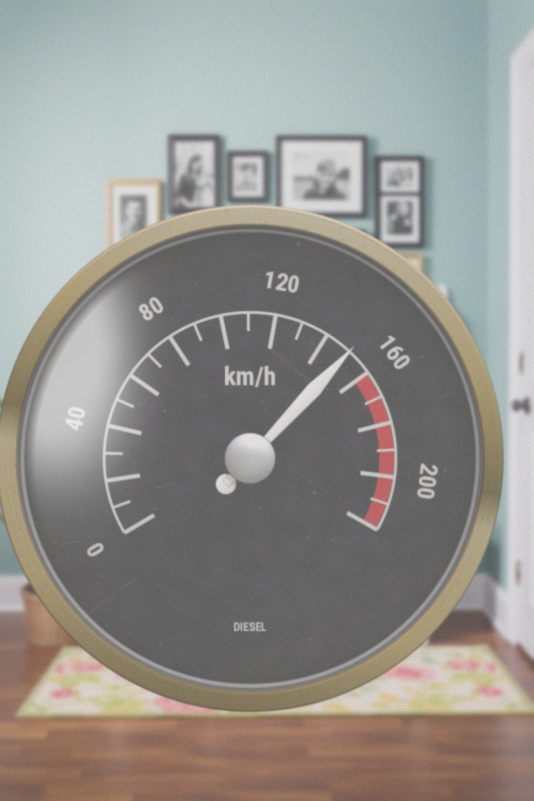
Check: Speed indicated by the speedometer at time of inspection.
150 km/h
